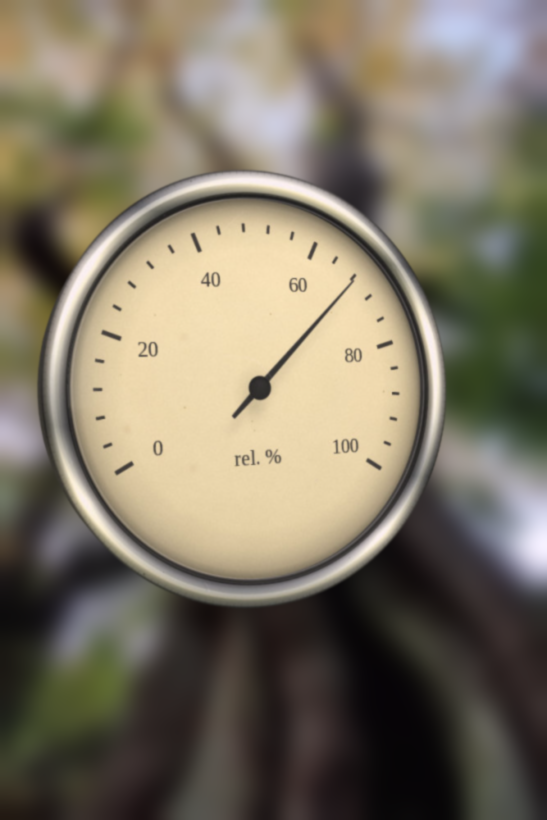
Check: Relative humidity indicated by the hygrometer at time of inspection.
68 %
